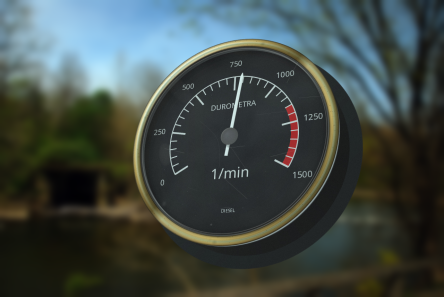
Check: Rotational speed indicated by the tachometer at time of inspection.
800 rpm
